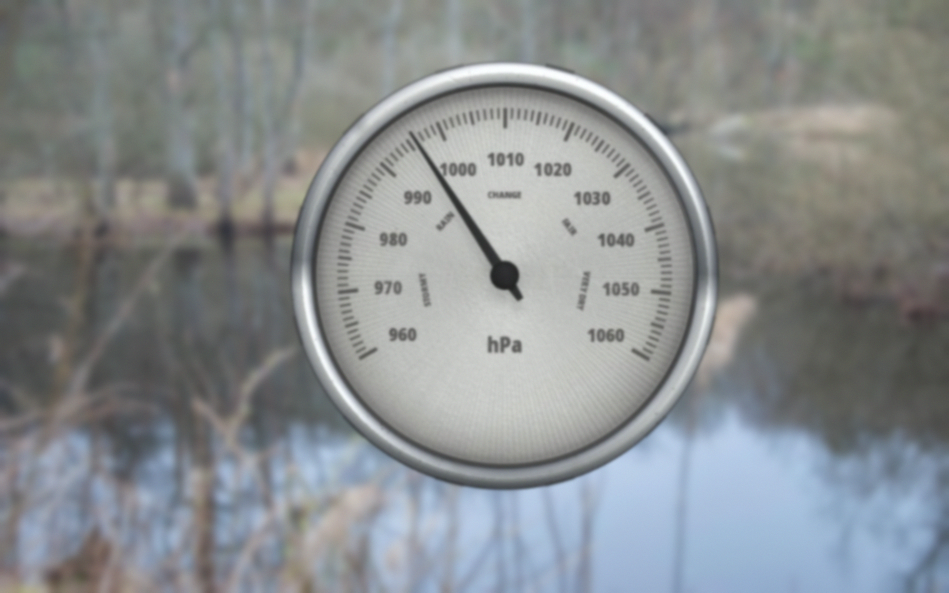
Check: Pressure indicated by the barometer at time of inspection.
996 hPa
